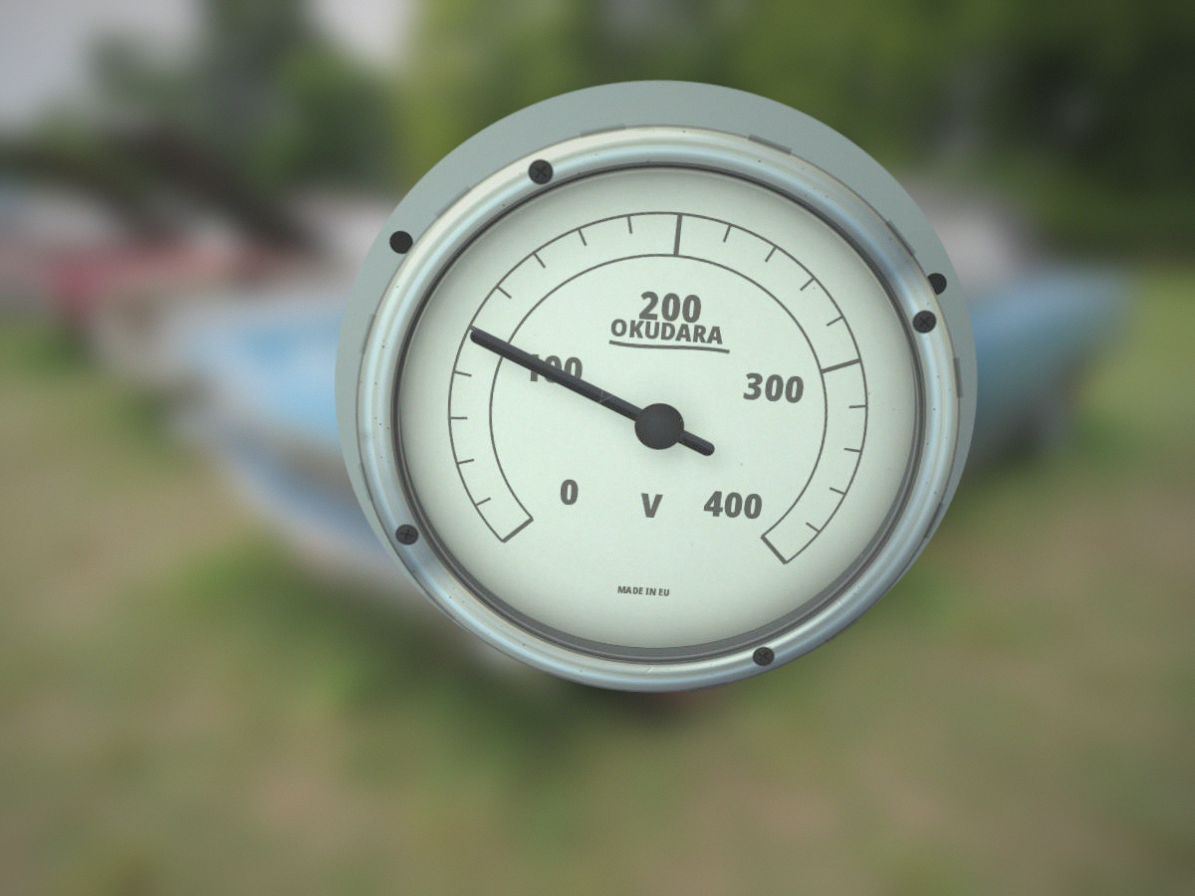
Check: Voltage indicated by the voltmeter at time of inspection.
100 V
